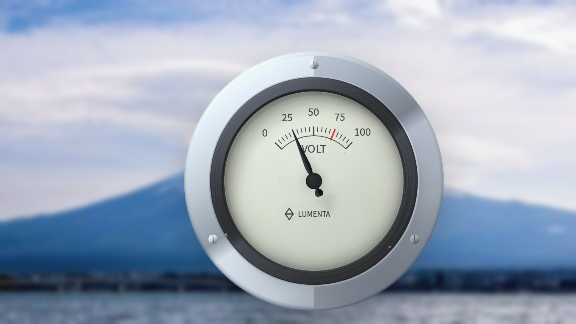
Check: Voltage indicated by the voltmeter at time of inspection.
25 V
